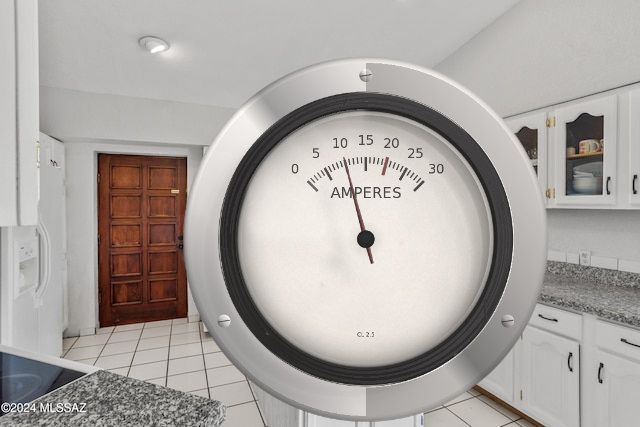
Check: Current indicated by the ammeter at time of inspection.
10 A
